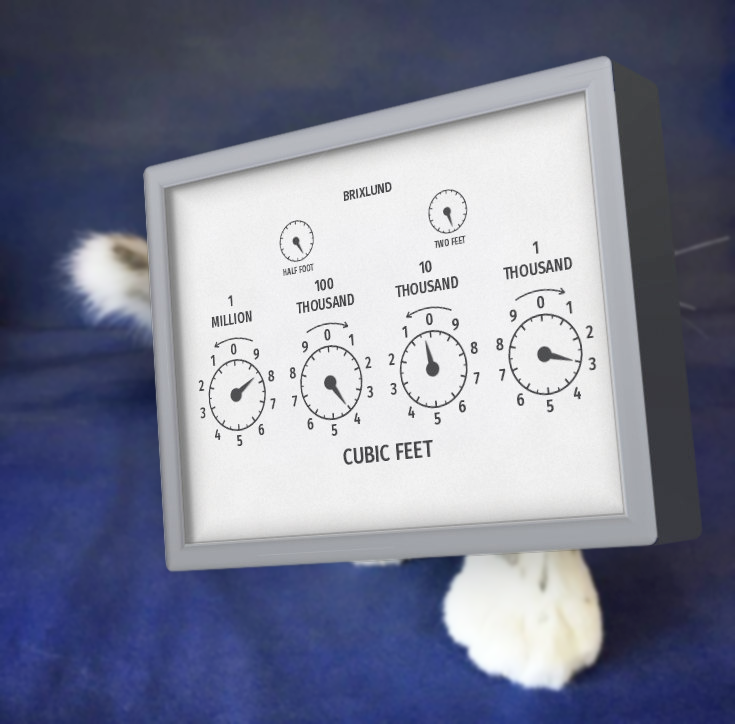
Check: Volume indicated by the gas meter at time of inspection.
840300 ft³
